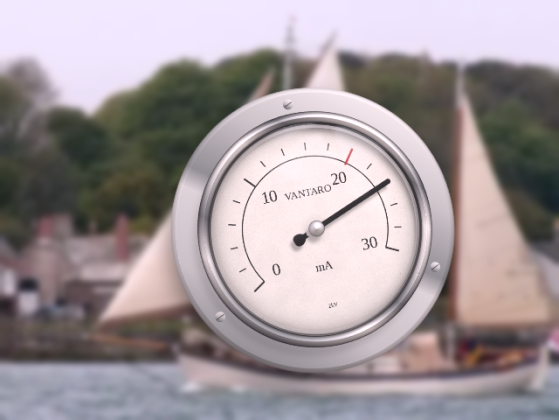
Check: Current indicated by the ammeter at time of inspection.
24 mA
